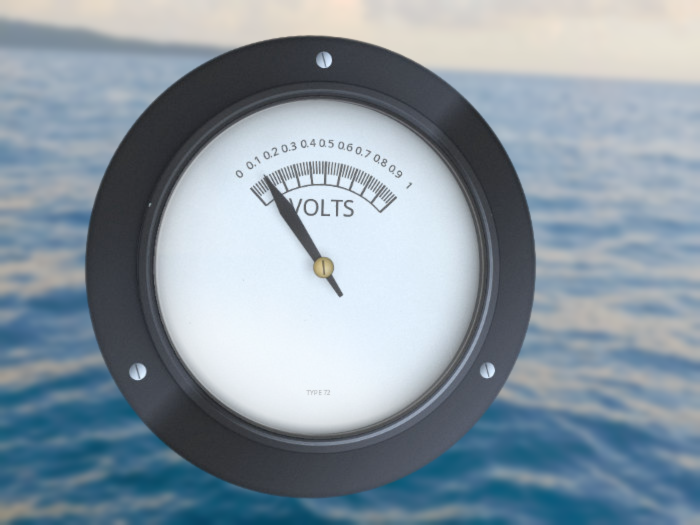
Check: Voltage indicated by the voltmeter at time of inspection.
0.1 V
